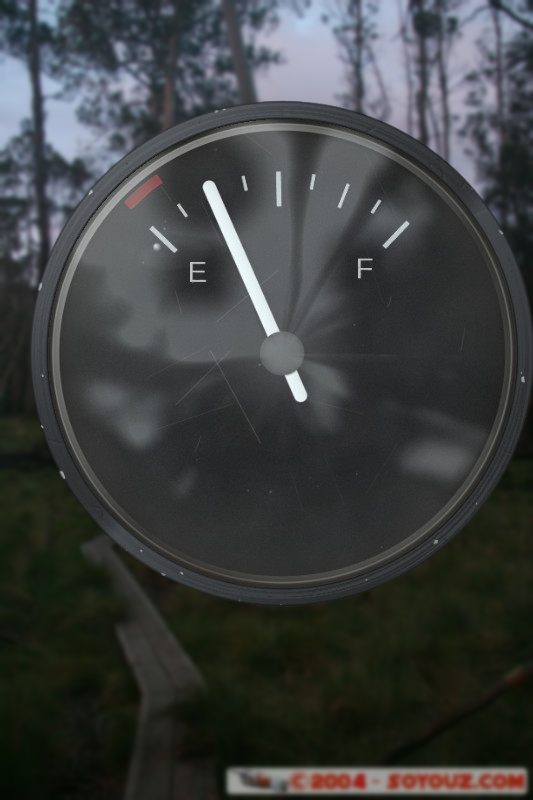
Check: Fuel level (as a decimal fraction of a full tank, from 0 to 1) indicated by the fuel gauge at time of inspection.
0.25
